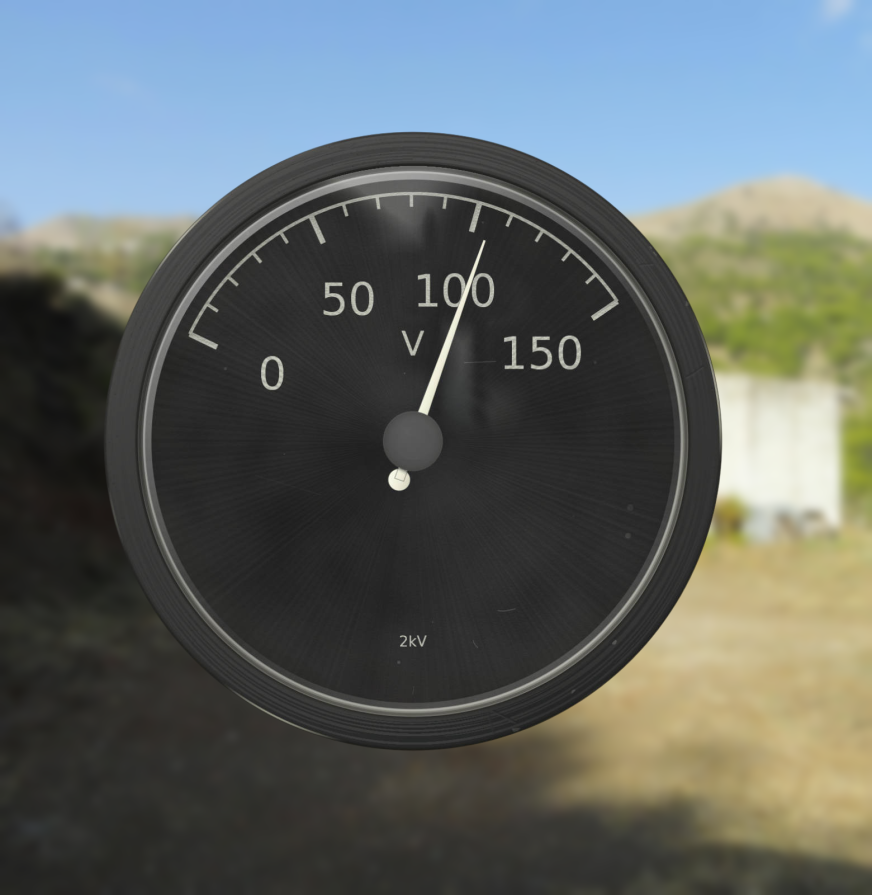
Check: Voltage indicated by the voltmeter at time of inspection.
105 V
